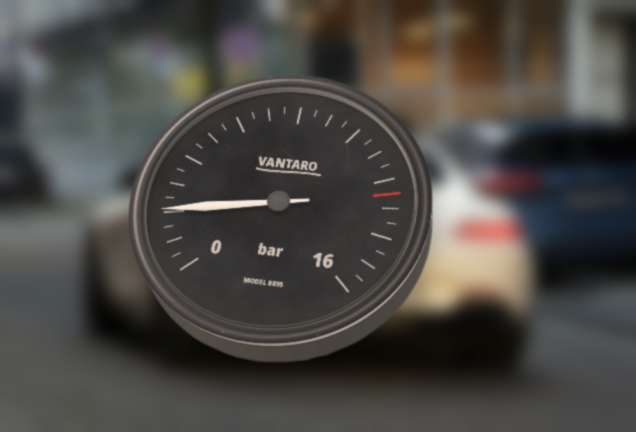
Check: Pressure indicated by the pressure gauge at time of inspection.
2 bar
